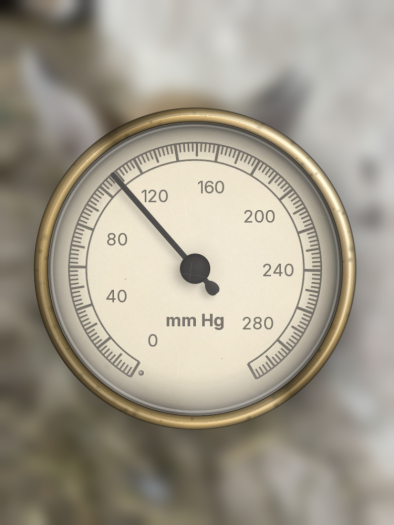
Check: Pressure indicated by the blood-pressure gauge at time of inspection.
108 mmHg
